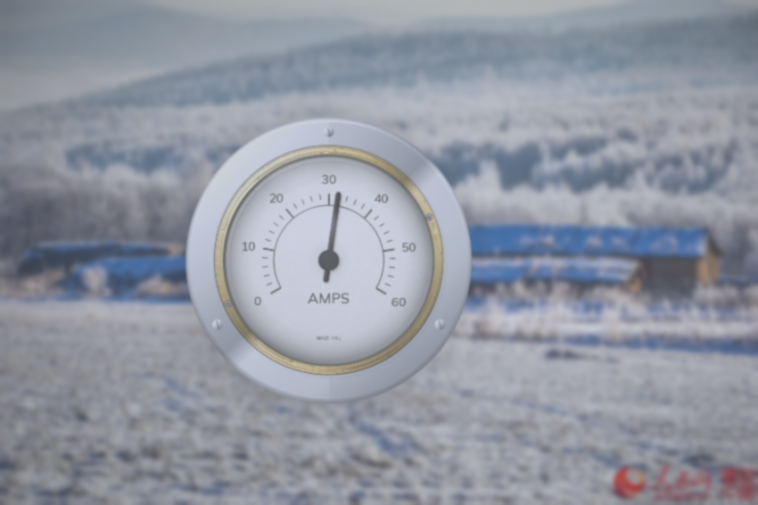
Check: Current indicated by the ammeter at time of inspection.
32 A
